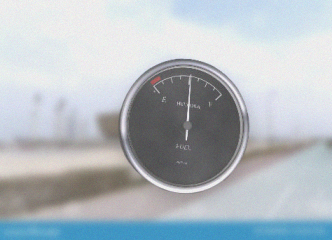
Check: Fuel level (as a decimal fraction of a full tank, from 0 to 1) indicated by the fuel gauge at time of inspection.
0.5
